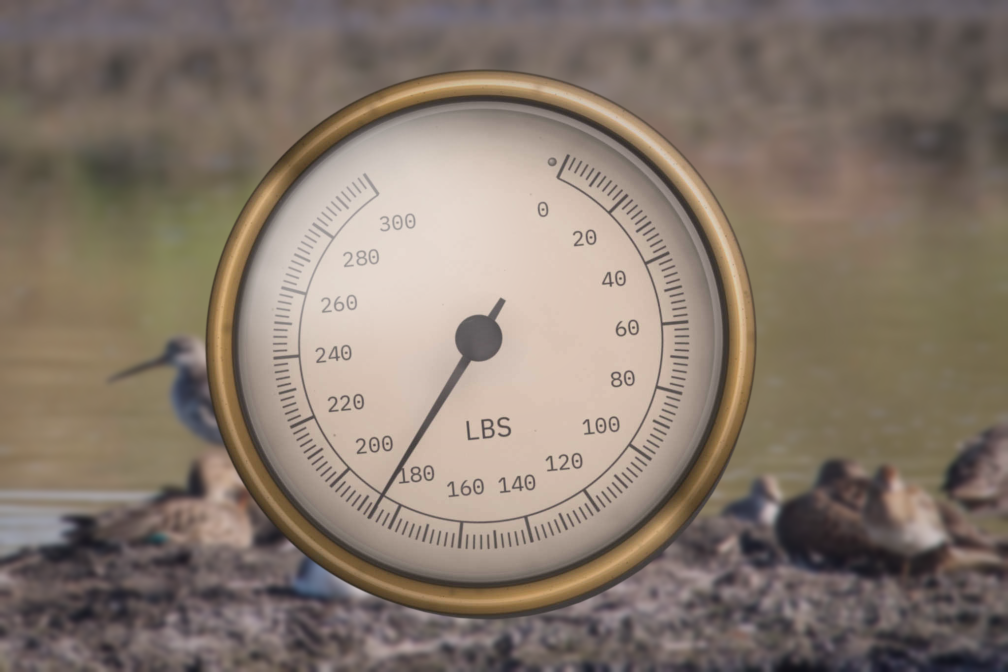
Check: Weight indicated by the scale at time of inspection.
186 lb
